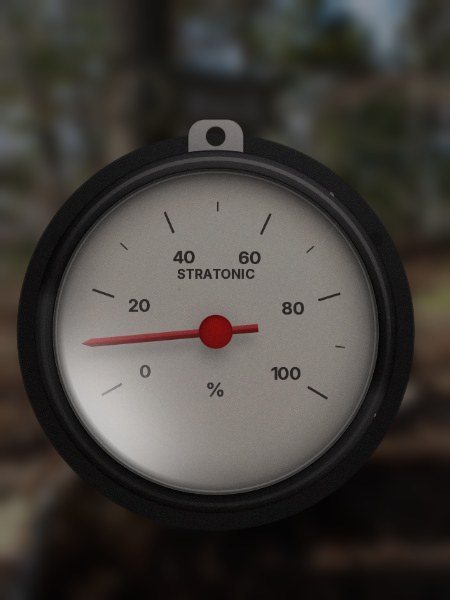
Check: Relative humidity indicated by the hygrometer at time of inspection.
10 %
